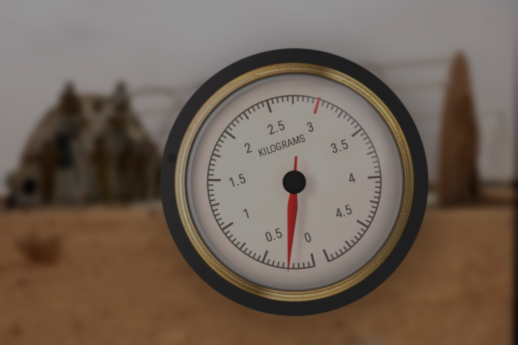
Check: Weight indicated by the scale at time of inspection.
0.25 kg
